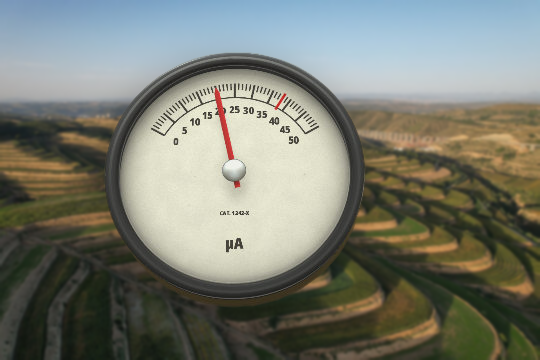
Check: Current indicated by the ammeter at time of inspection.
20 µA
